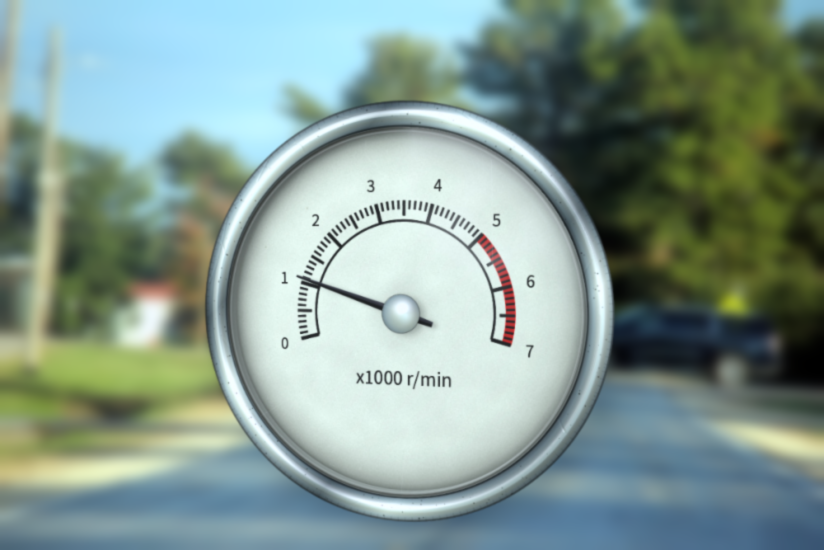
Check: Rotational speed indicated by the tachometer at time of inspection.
1100 rpm
